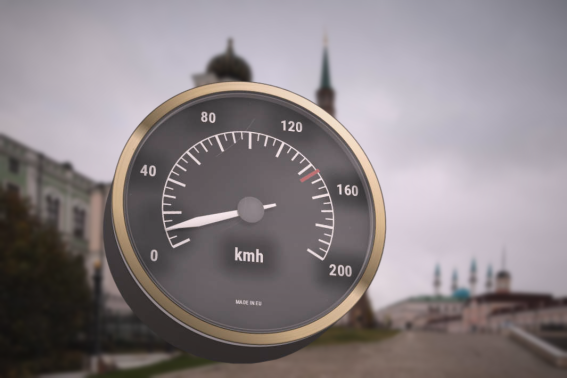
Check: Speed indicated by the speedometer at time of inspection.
10 km/h
